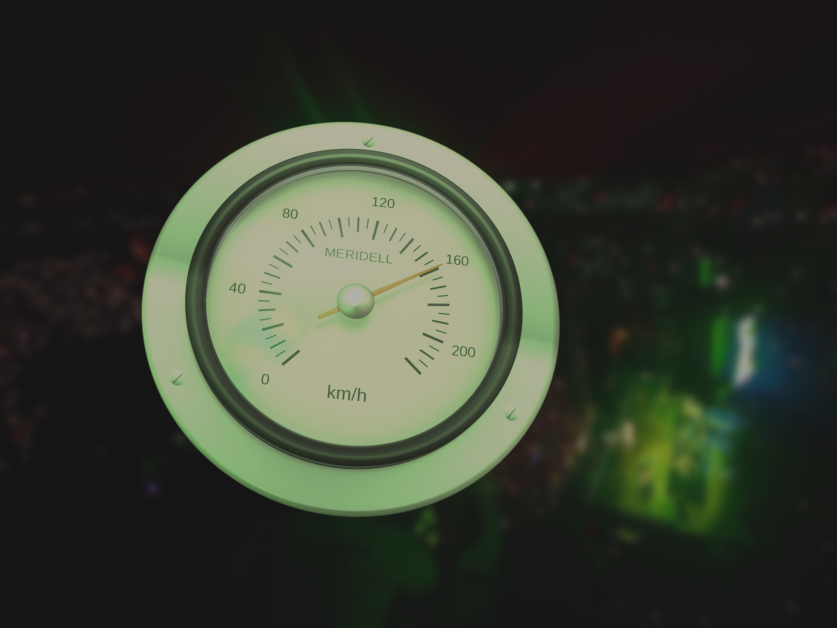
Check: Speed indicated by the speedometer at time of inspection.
160 km/h
